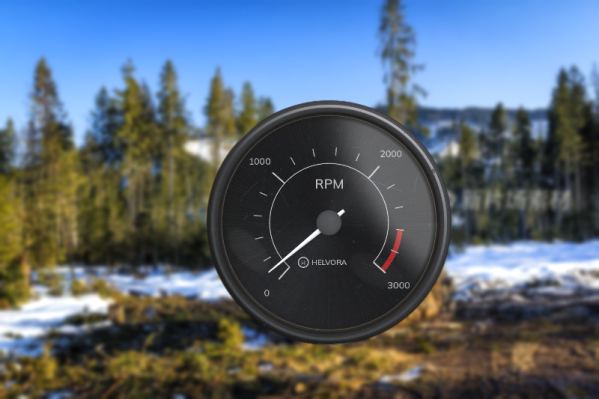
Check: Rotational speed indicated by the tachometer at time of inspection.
100 rpm
